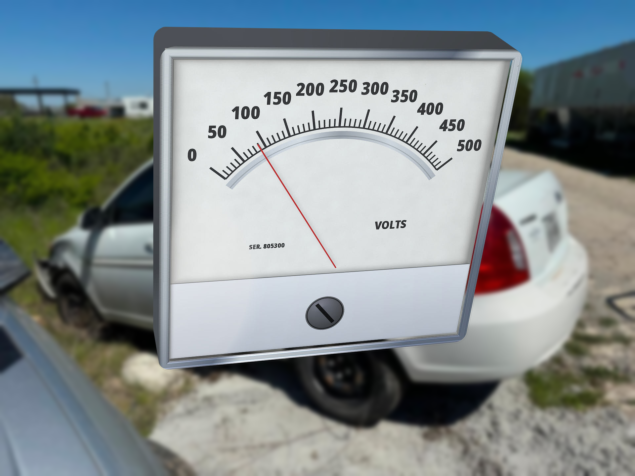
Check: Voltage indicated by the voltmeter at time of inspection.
90 V
